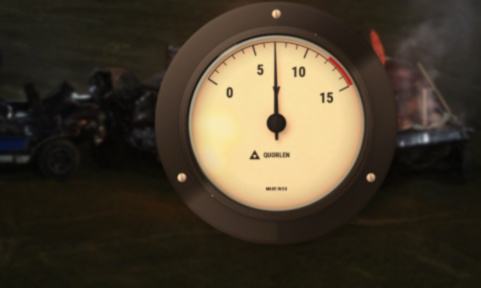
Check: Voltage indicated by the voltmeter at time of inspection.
7 V
